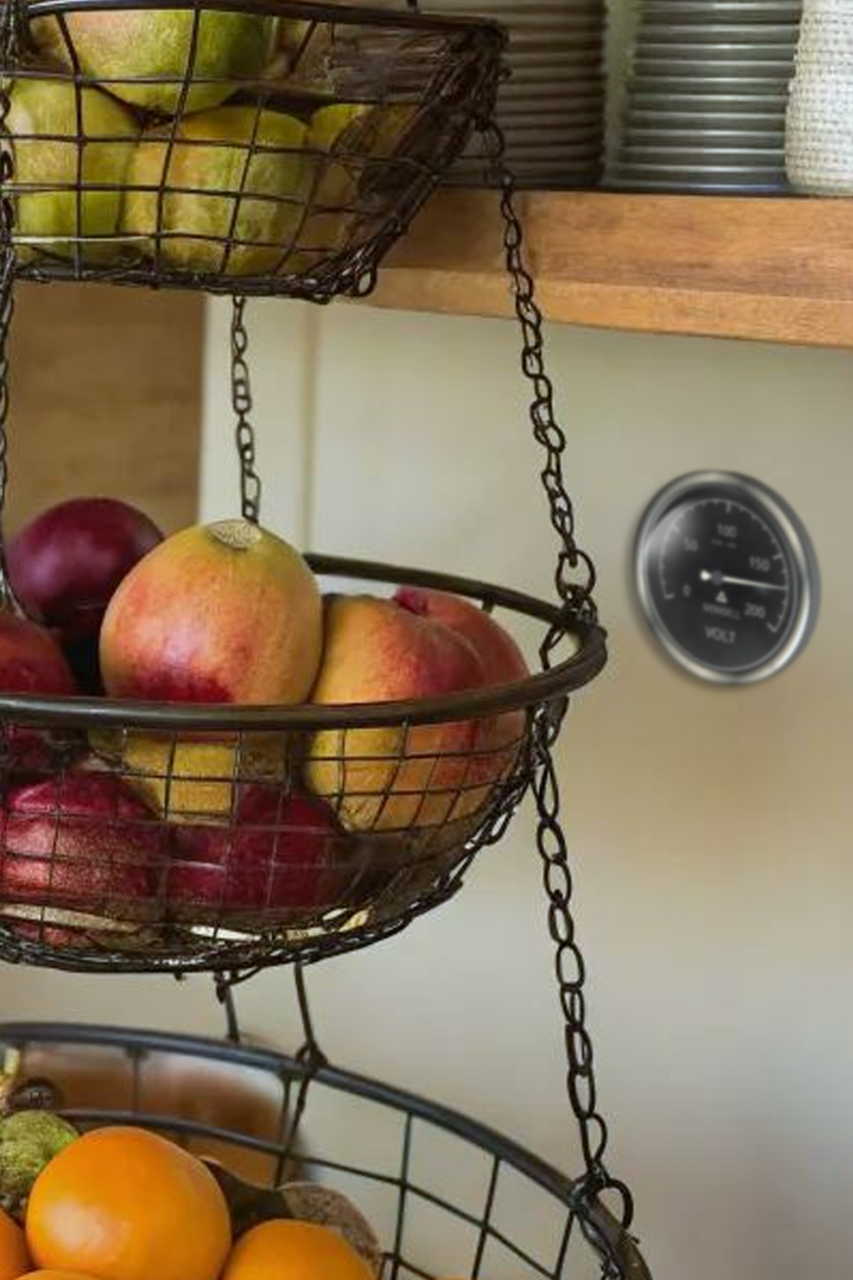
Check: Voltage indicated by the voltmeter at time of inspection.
170 V
